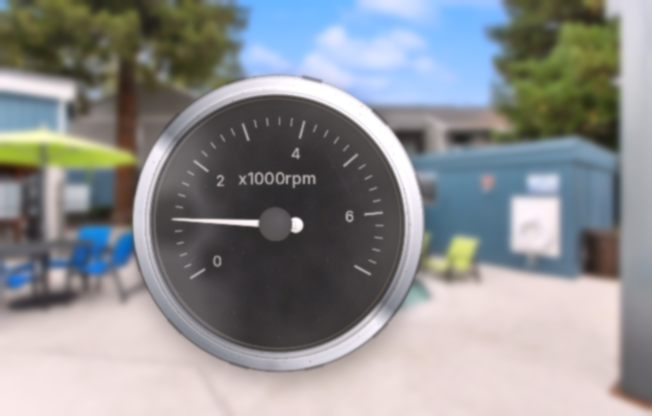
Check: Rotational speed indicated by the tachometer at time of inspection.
1000 rpm
